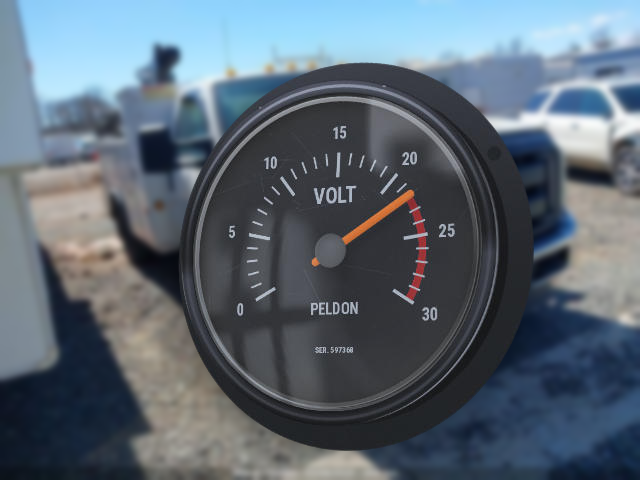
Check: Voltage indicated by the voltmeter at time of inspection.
22 V
